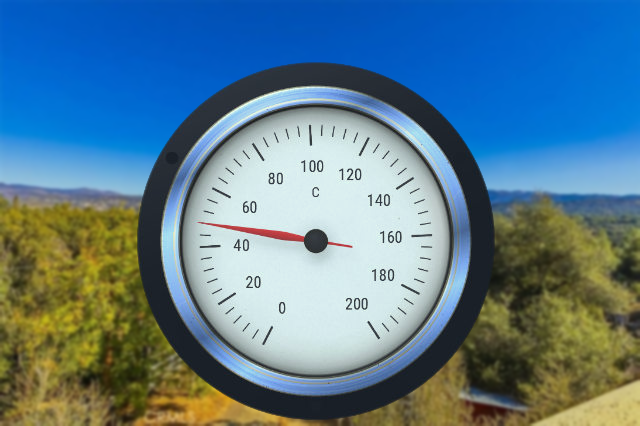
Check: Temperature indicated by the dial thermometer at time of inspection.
48 °C
